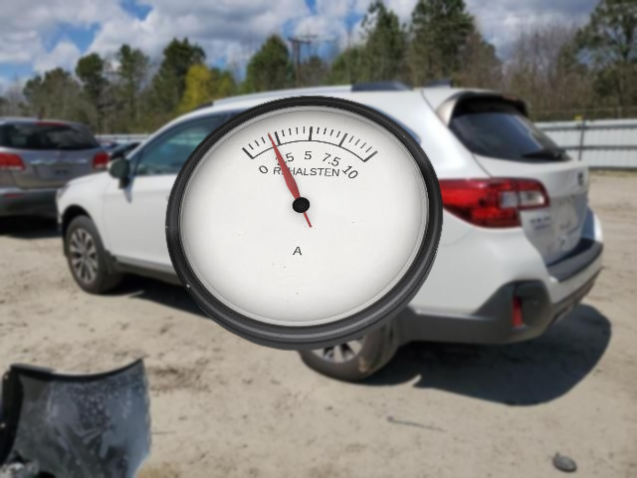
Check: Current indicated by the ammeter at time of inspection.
2 A
